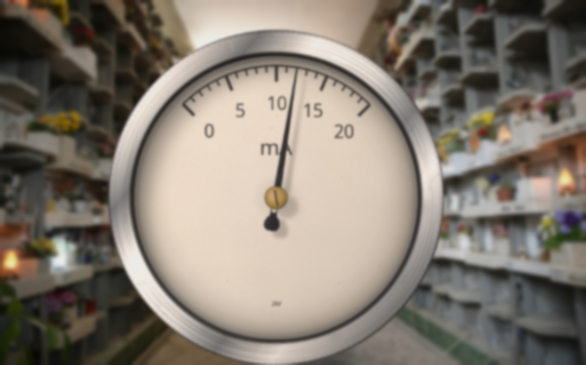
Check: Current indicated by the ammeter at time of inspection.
12 mA
